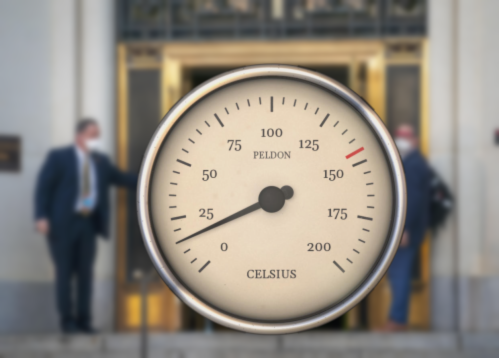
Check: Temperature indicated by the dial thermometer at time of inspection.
15 °C
